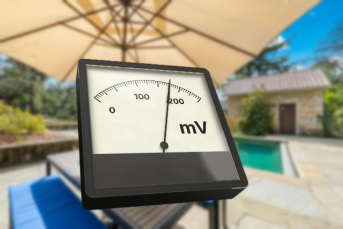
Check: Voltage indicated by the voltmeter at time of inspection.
175 mV
